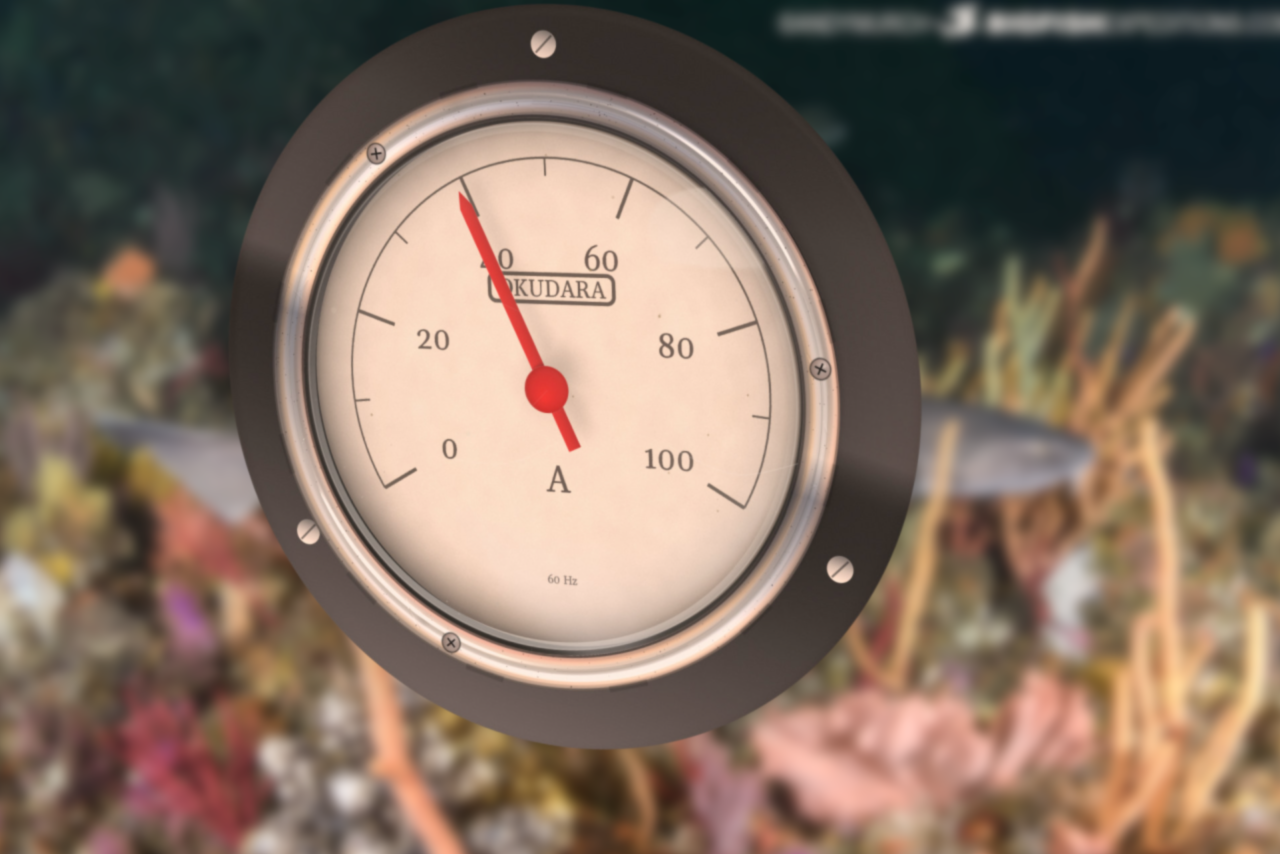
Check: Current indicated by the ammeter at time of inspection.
40 A
